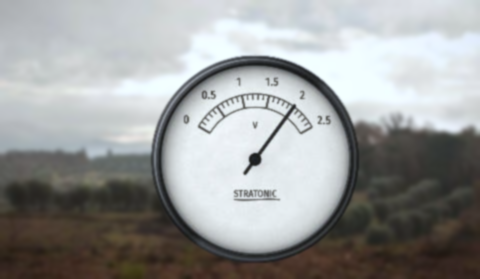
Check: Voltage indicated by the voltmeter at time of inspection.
2 V
